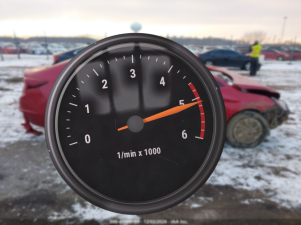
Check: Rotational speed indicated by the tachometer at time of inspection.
5100 rpm
